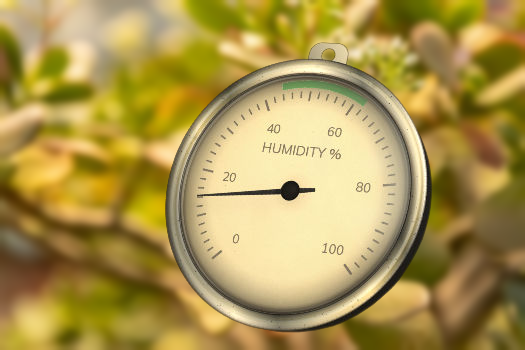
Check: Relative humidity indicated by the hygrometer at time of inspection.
14 %
